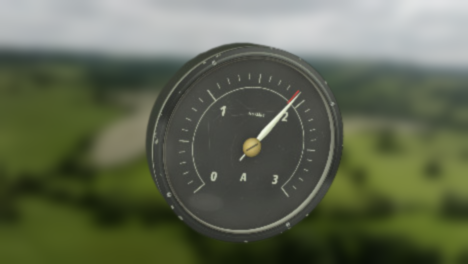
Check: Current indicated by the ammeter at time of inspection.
1.9 A
